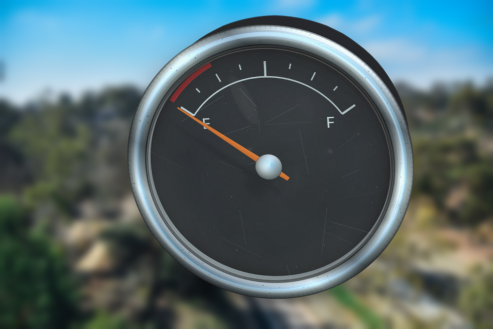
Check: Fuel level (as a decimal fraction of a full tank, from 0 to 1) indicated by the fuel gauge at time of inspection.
0
